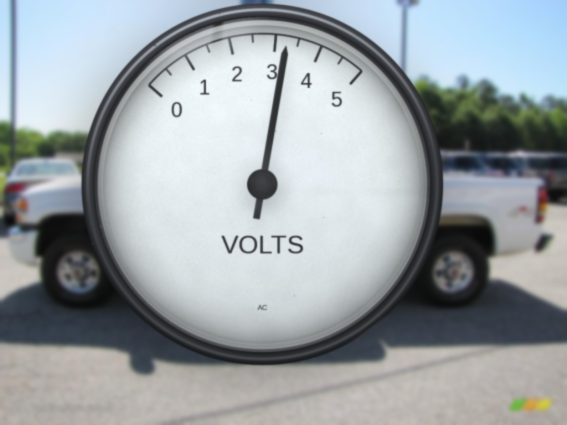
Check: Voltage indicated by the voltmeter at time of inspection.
3.25 V
